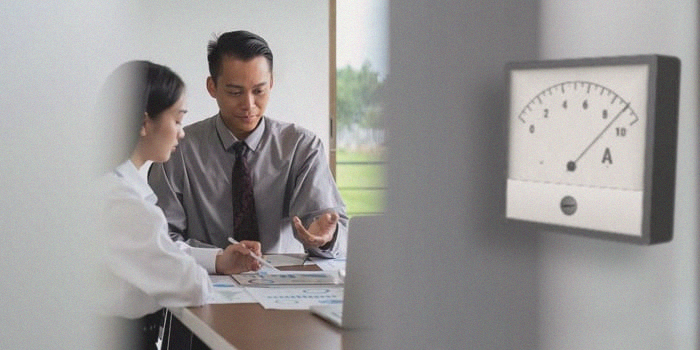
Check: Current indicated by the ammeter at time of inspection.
9 A
